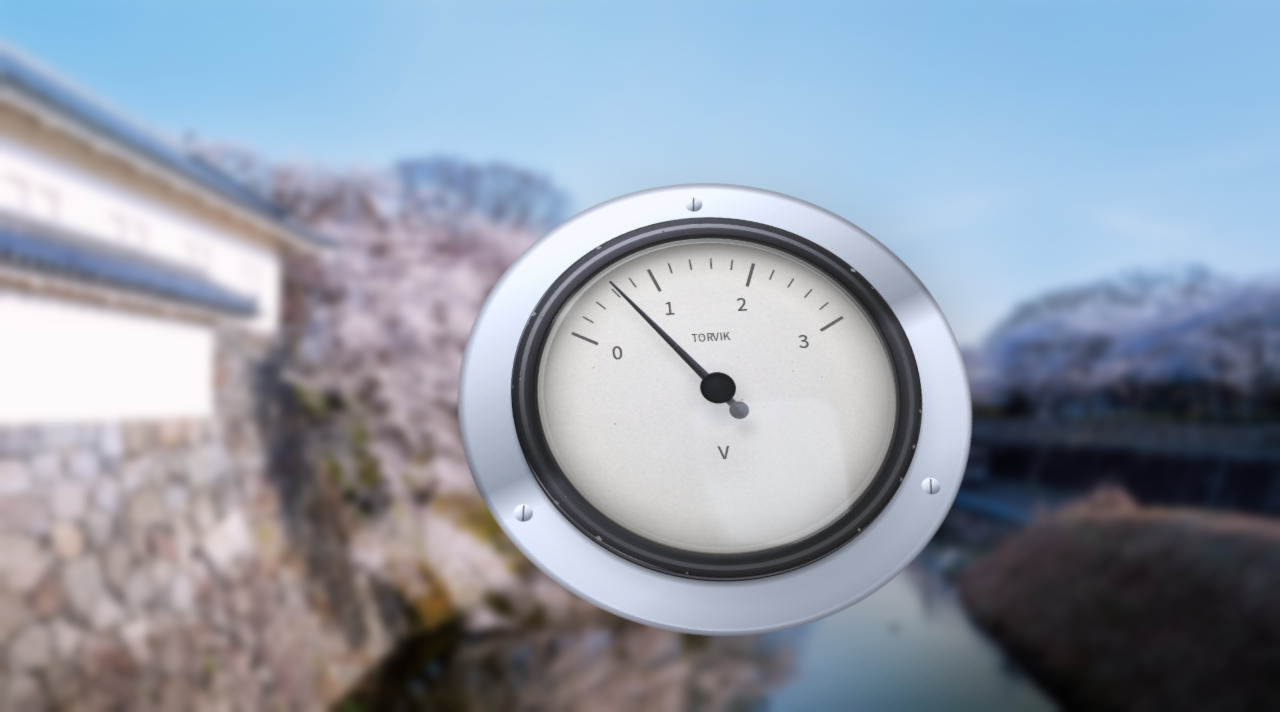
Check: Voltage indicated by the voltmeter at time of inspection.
0.6 V
